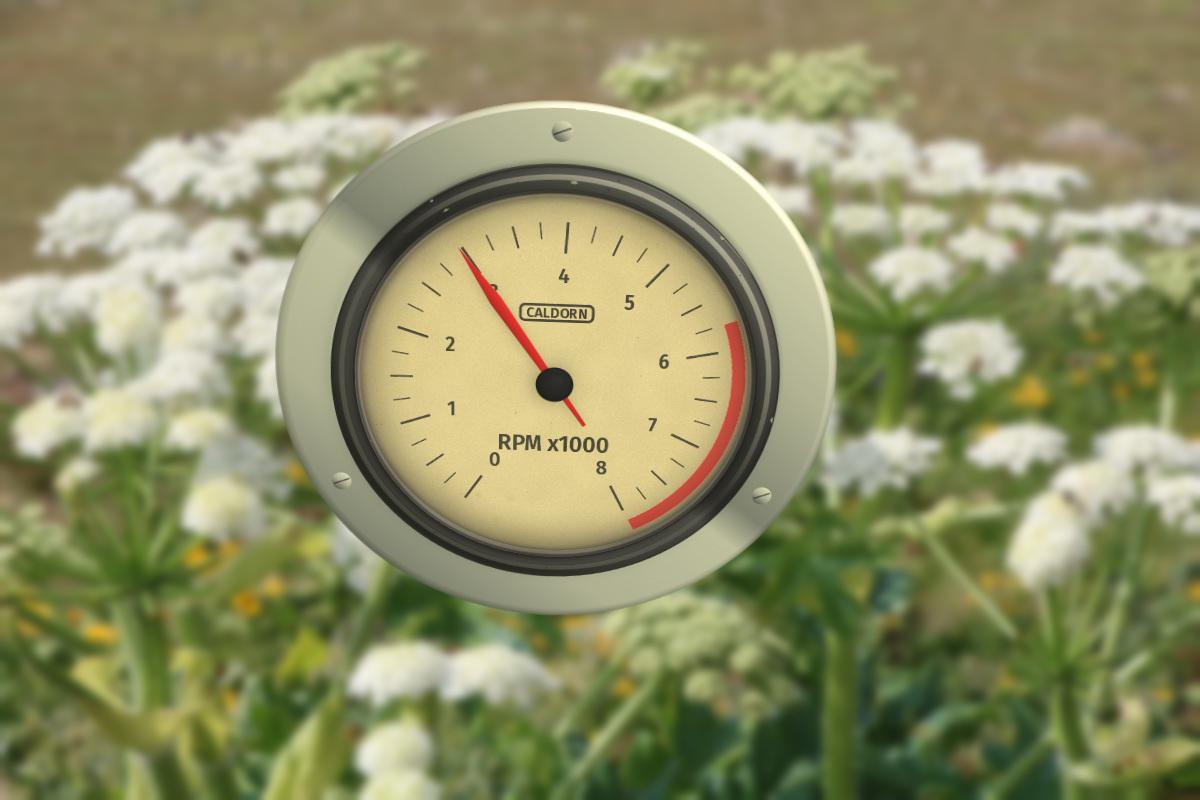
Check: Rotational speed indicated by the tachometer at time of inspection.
3000 rpm
